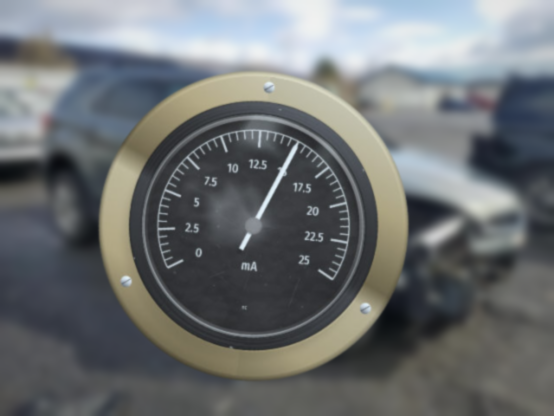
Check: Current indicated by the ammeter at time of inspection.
15 mA
